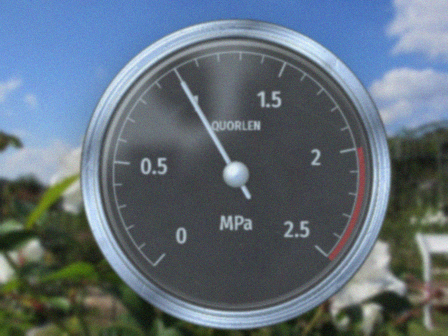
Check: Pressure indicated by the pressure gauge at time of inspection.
1 MPa
